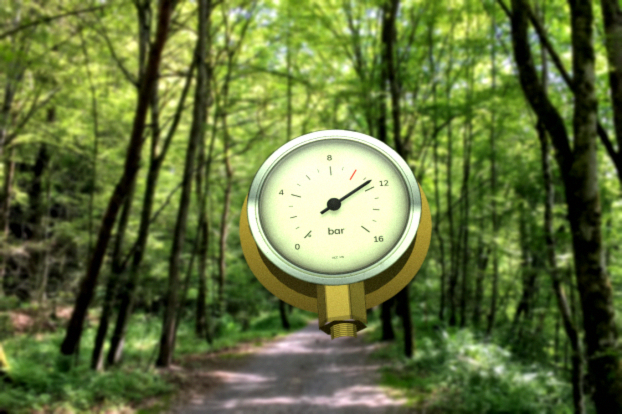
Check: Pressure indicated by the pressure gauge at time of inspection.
11.5 bar
